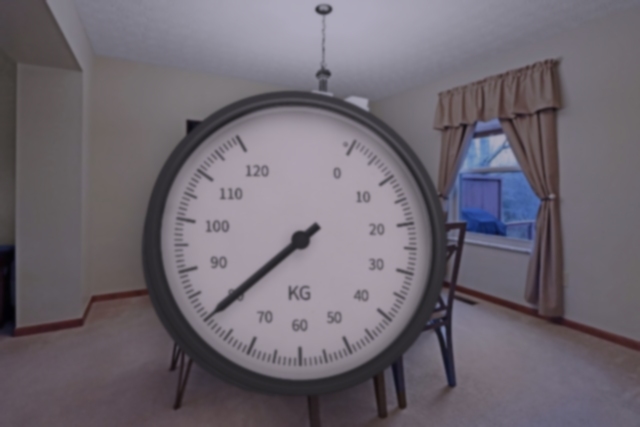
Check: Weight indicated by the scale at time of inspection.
80 kg
